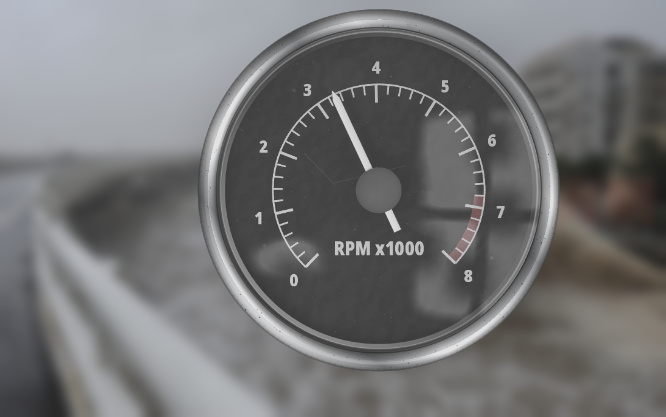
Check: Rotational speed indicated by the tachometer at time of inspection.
3300 rpm
